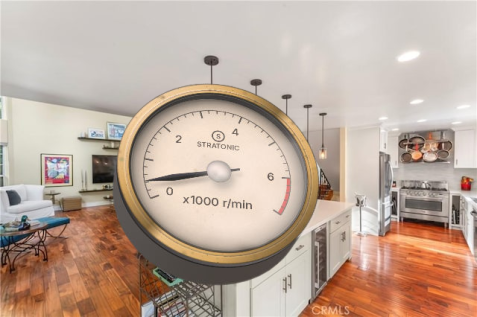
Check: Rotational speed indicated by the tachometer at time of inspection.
400 rpm
